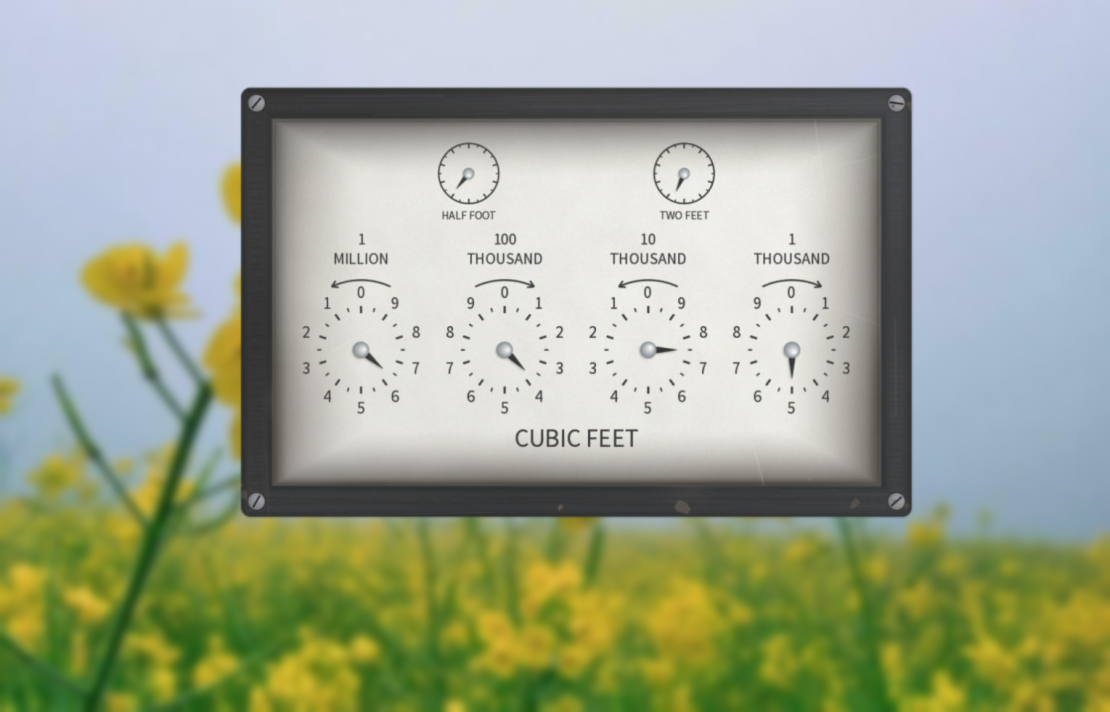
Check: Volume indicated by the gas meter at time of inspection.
637500 ft³
